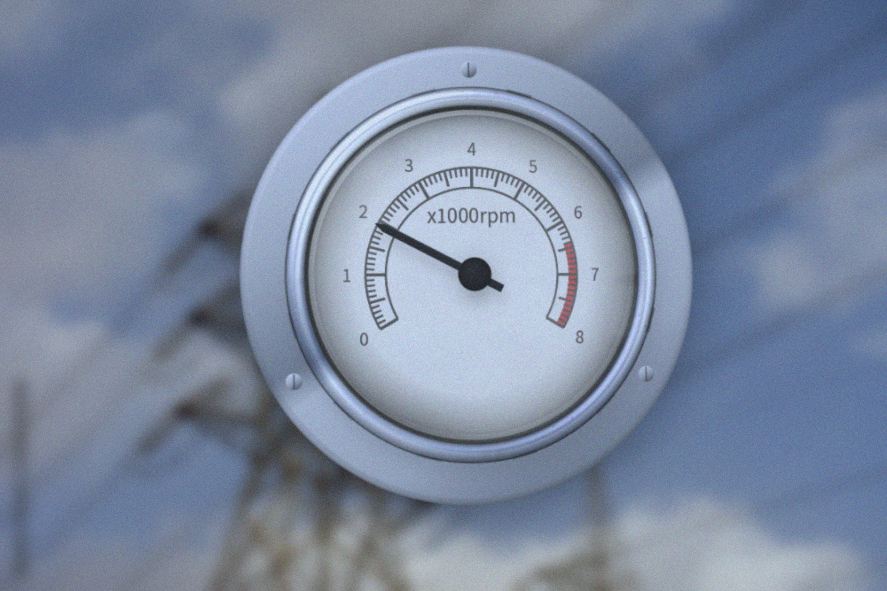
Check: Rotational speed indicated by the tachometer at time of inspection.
1900 rpm
